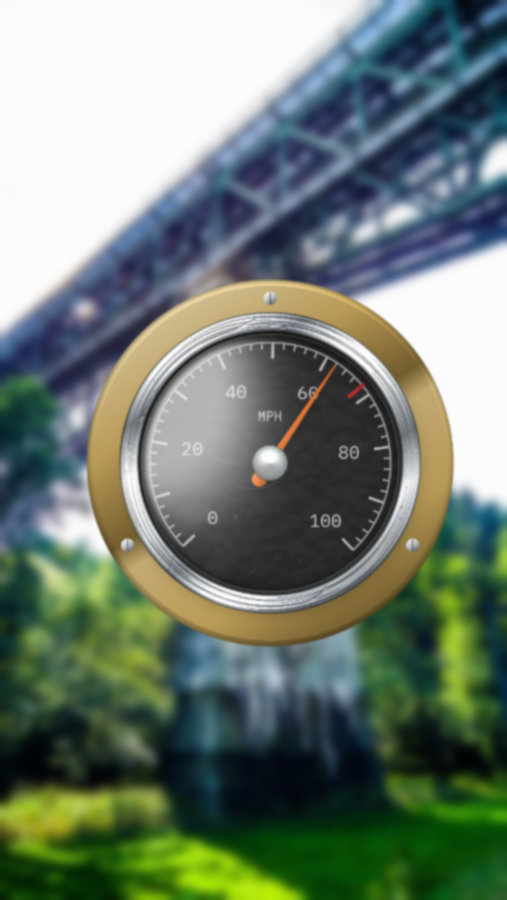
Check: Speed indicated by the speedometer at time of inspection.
62 mph
